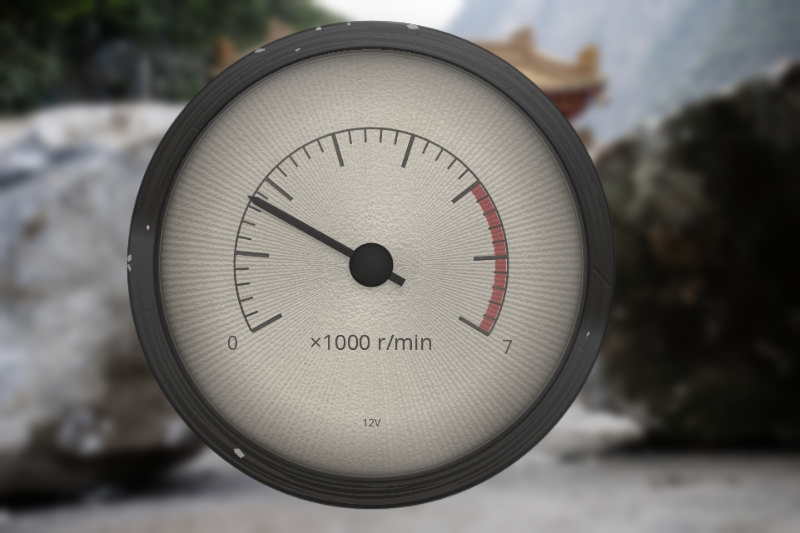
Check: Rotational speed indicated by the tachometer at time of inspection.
1700 rpm
